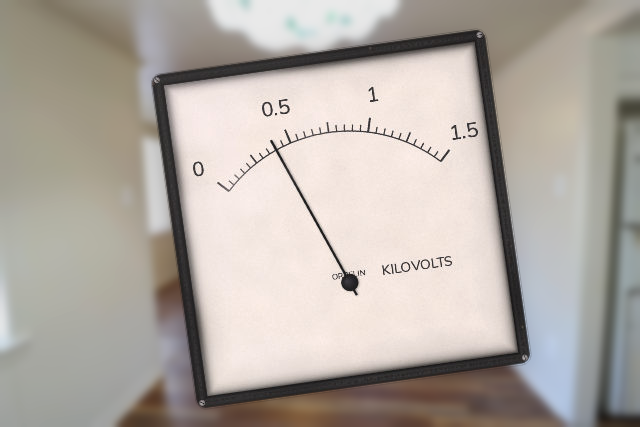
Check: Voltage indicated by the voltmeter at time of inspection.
0.4 kV
